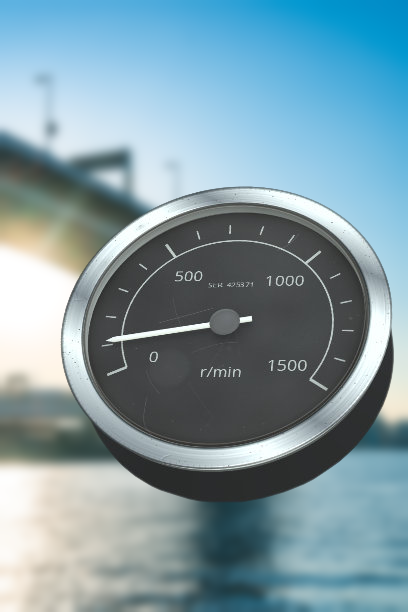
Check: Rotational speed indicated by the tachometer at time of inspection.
100 rpm
